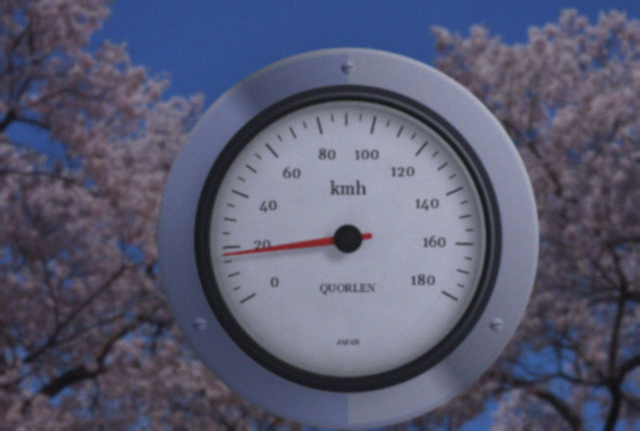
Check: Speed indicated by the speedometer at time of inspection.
17.5 km/h
